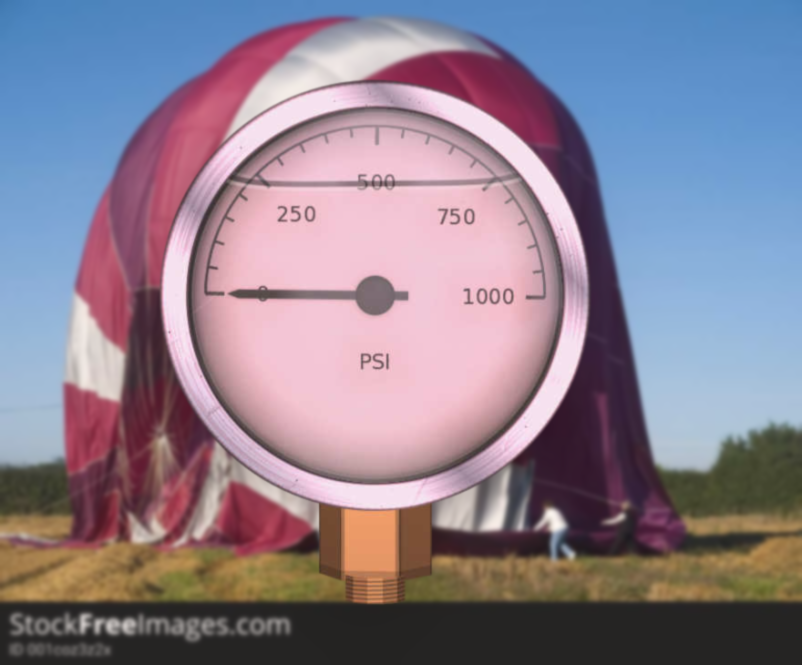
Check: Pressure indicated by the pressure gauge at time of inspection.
0 psi
